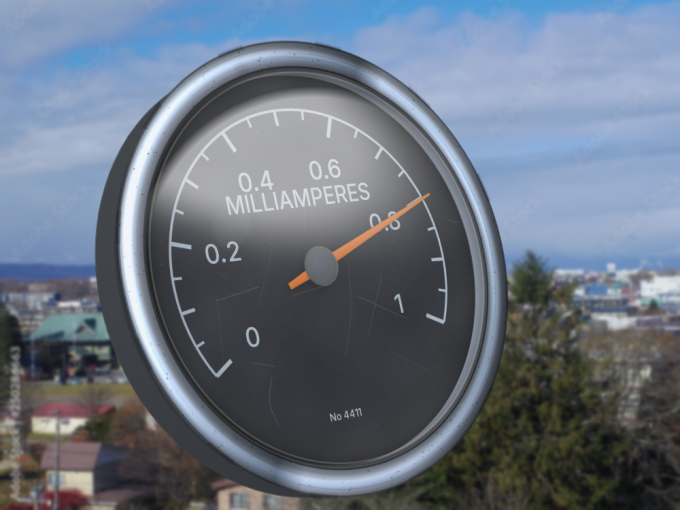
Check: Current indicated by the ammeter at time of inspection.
0.8 mA
